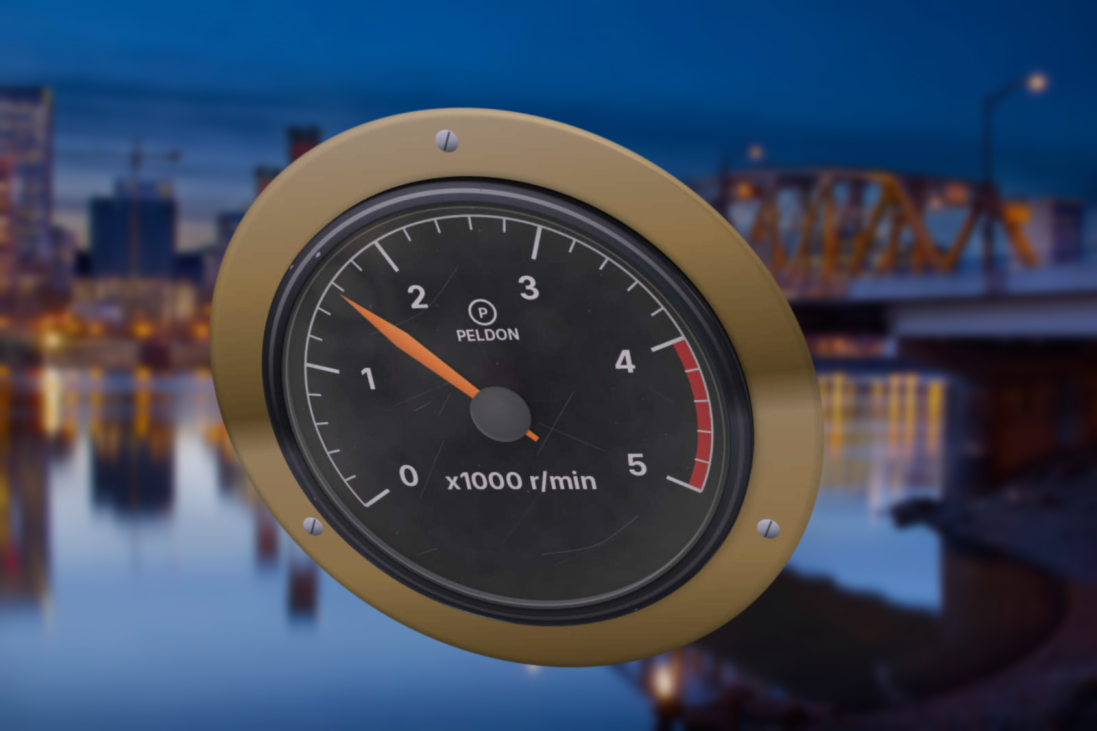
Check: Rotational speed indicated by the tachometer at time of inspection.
1600 rpm
